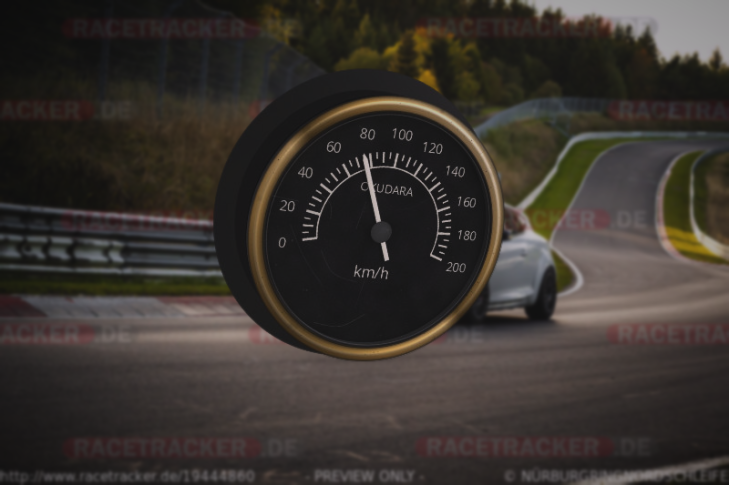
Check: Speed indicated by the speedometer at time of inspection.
75 km/h
